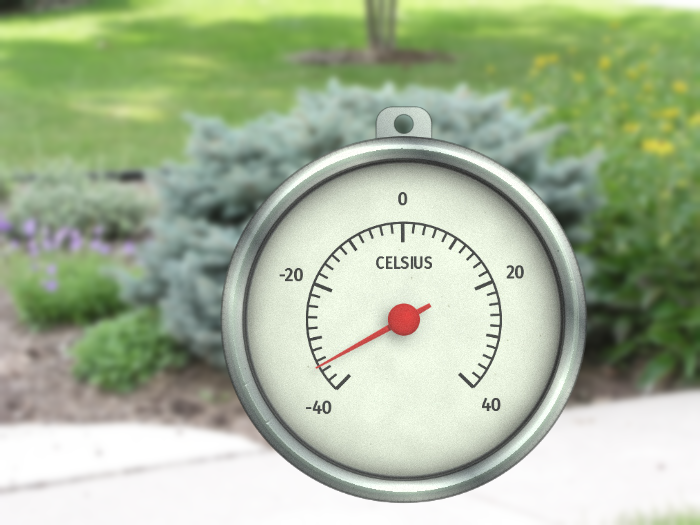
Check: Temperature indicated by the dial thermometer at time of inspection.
-35 °C
